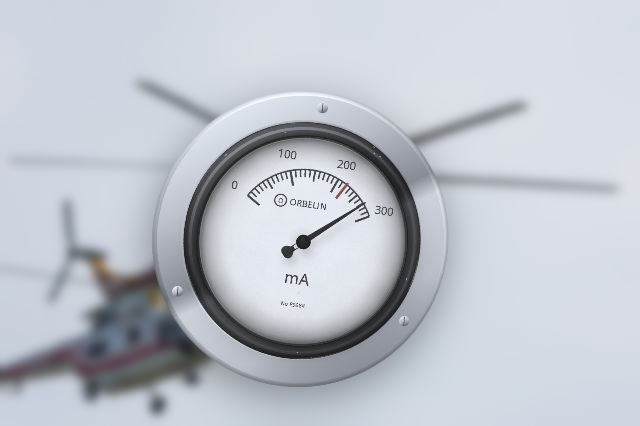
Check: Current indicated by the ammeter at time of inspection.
270 mA
